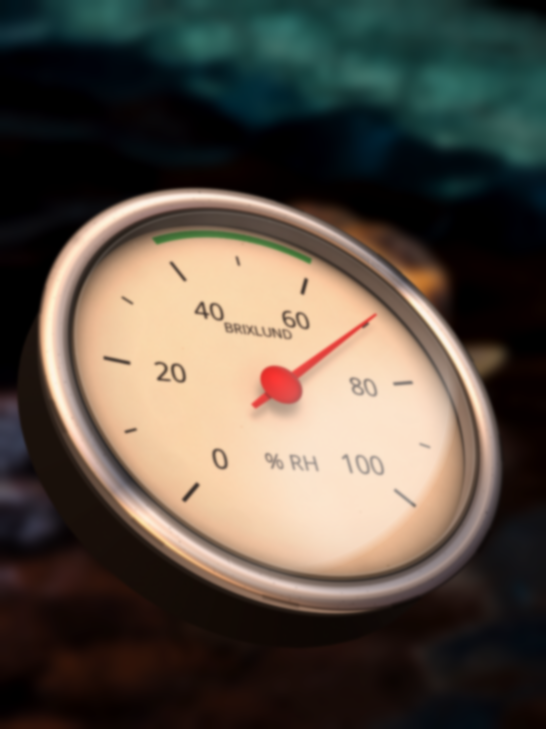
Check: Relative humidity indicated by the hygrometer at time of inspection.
70 %
